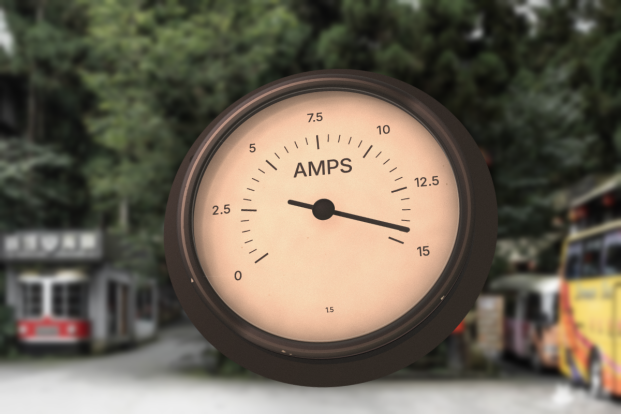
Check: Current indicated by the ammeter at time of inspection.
14.5 A
